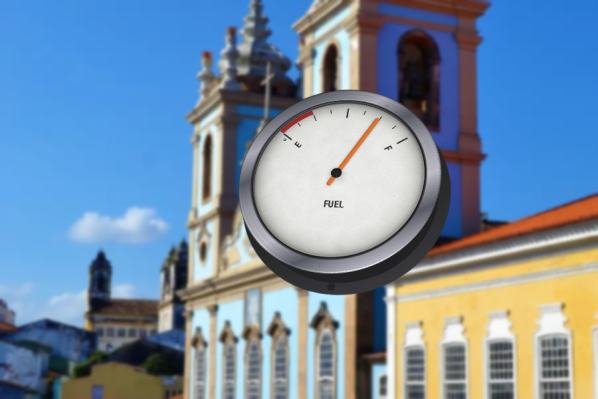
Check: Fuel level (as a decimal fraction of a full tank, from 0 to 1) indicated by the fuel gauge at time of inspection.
0.75
